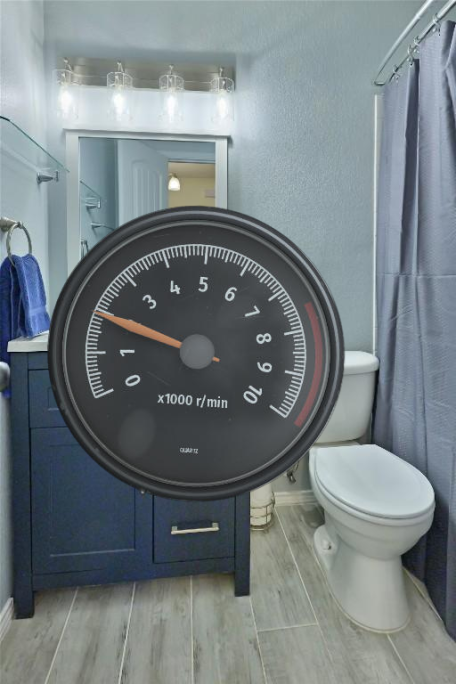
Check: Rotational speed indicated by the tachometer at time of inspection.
1900 rpm
